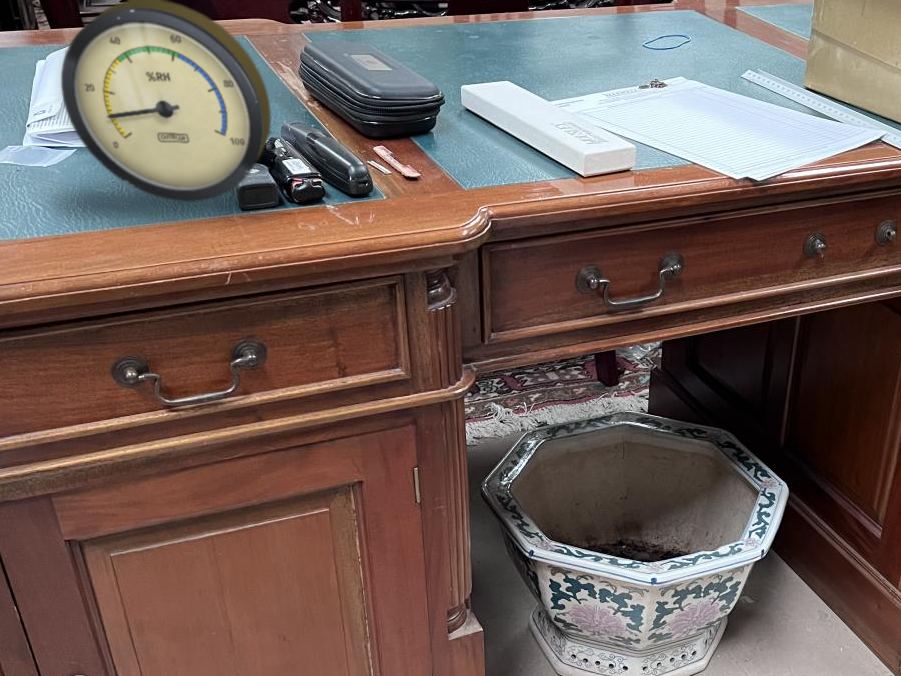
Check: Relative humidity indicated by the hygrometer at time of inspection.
10 %
